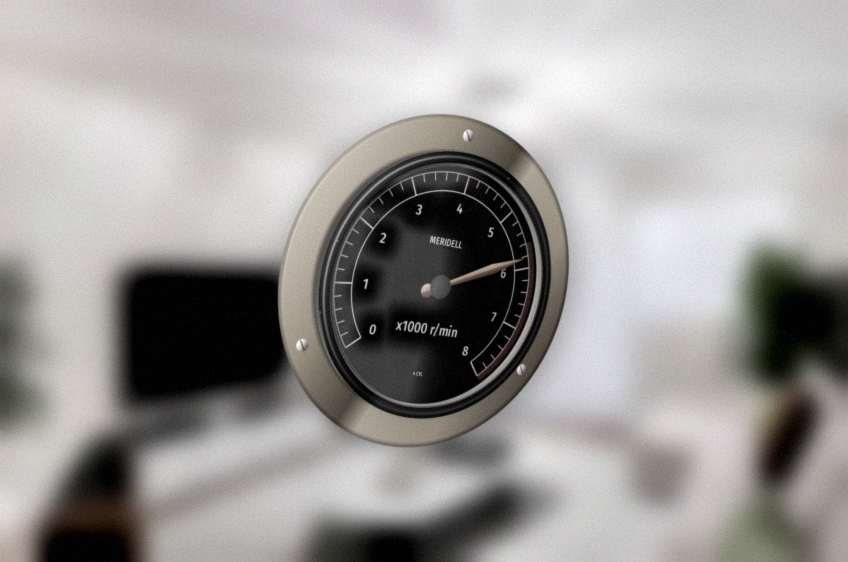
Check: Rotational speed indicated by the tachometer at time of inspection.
5800 rpm
